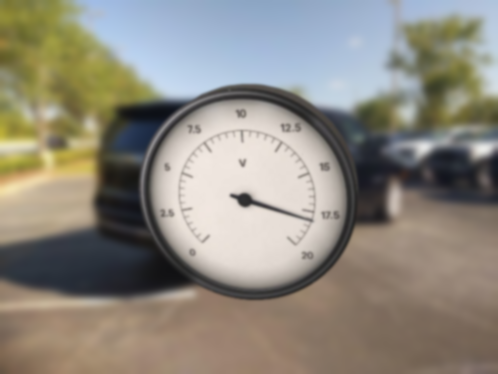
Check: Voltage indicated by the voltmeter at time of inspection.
18 V
